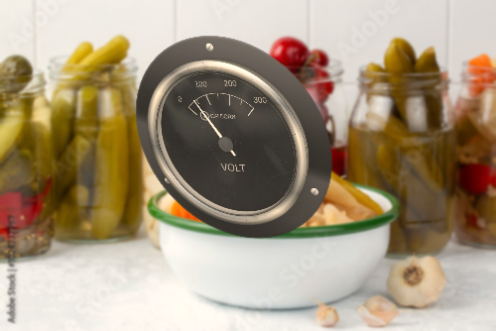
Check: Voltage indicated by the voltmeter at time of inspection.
50 V
